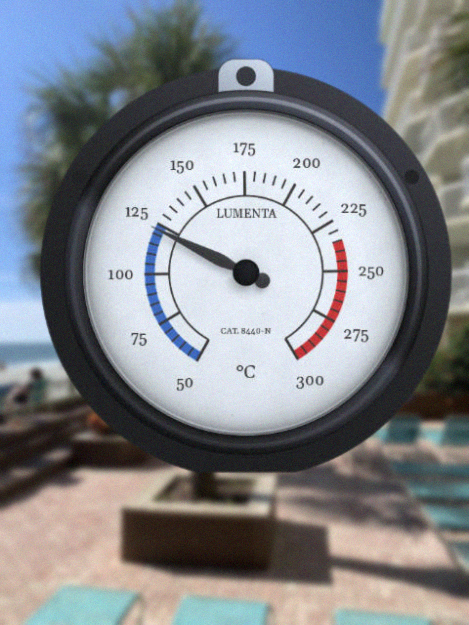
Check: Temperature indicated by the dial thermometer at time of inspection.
122.5 °C
